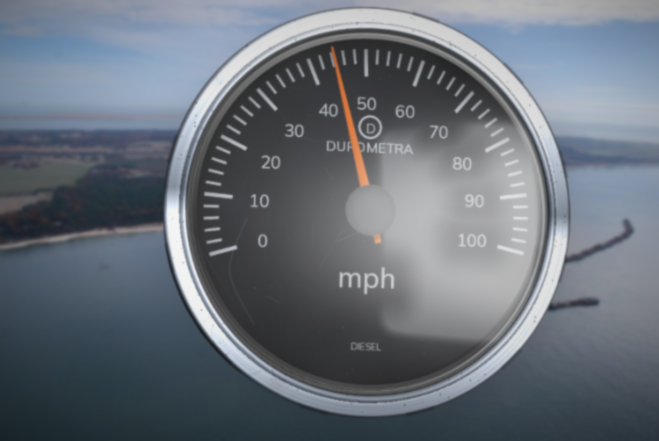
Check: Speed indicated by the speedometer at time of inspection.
44 mph
